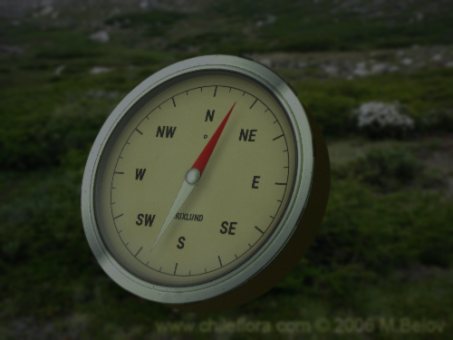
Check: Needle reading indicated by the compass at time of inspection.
20 °
